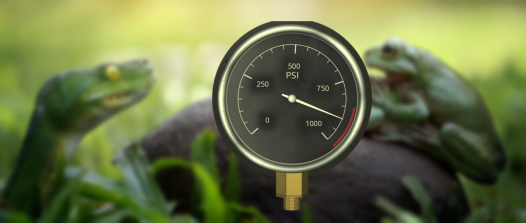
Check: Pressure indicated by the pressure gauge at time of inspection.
900 psi
